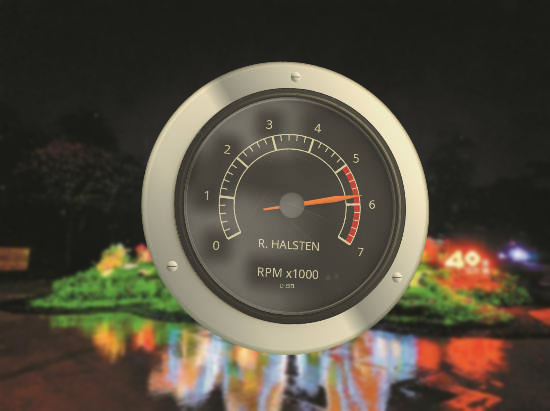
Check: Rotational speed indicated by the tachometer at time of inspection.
5800 rpm
